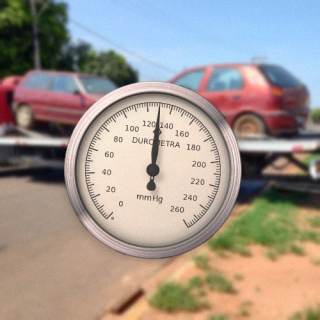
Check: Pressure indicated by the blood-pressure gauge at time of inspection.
130 mmHg
